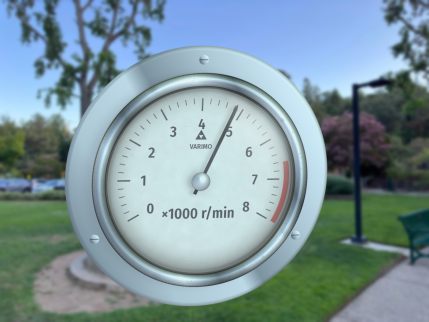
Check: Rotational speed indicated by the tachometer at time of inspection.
4800 rpm
